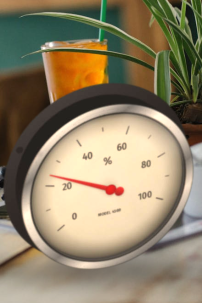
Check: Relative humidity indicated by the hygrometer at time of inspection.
25 %
